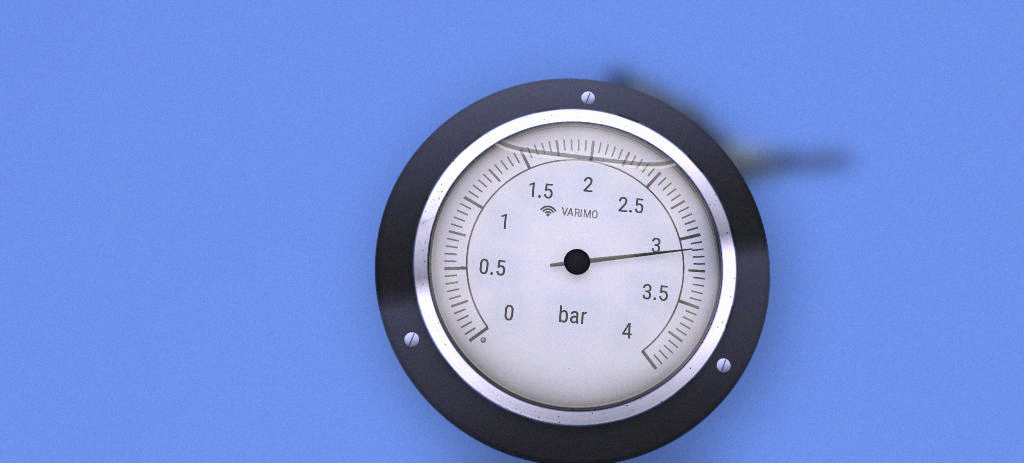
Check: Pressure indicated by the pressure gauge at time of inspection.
3.1 bar
